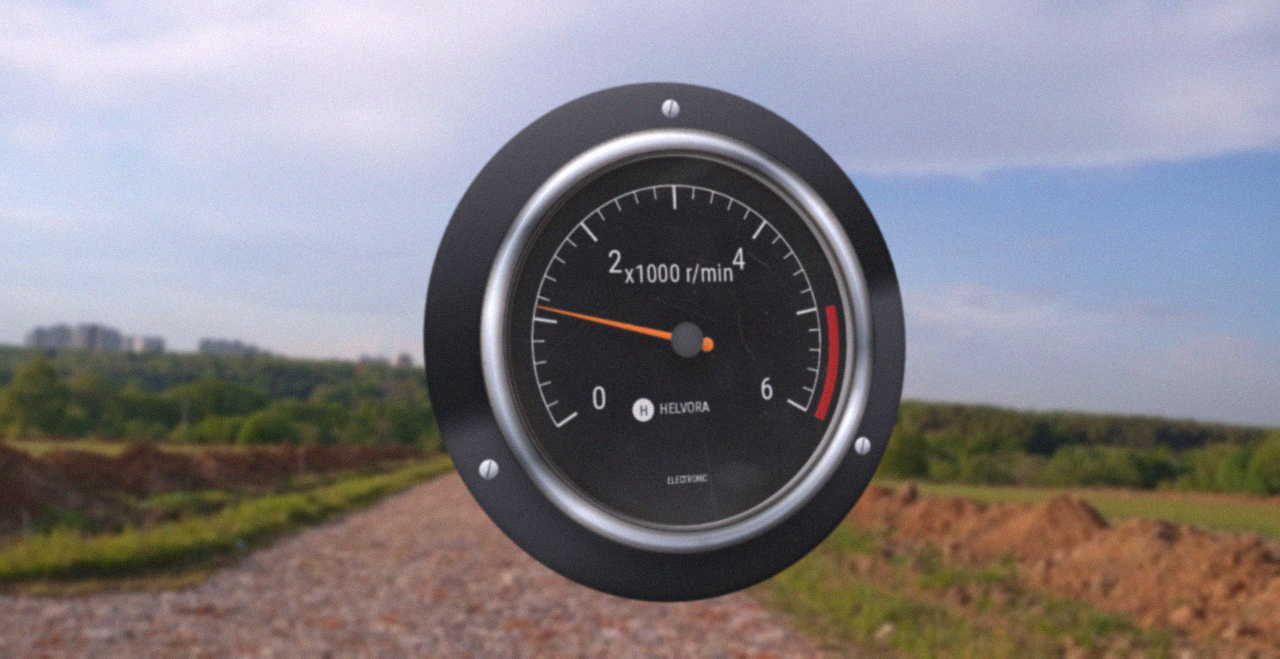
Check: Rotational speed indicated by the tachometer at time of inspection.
1100 rpm
